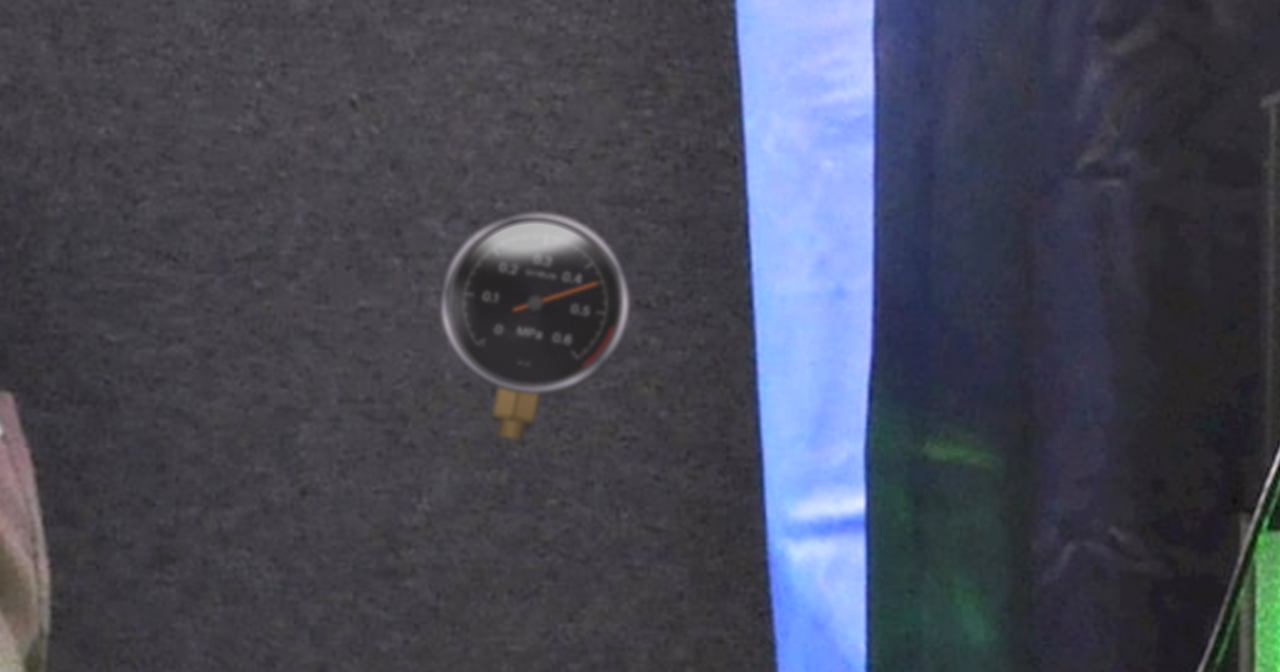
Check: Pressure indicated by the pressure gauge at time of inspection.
0.44 MPa
